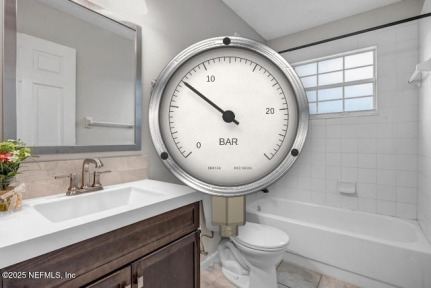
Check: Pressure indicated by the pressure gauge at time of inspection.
7.5 bar
